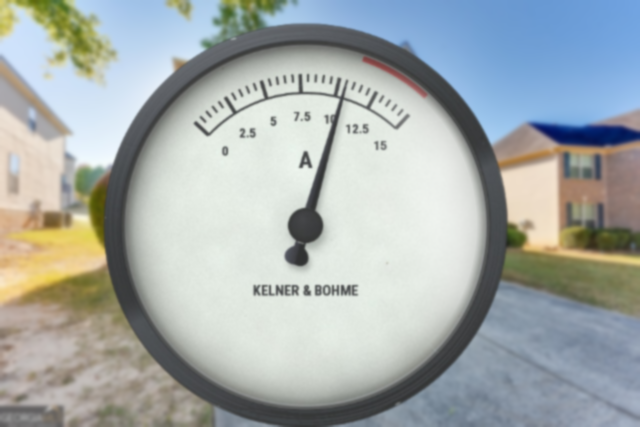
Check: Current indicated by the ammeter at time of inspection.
10.5 A
